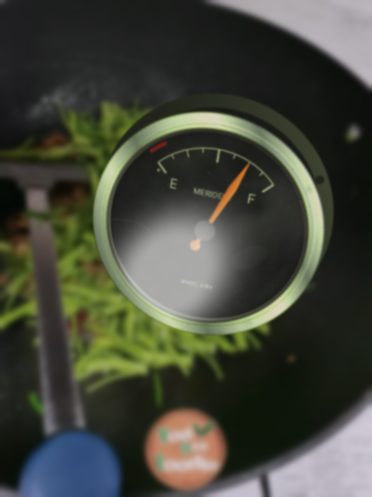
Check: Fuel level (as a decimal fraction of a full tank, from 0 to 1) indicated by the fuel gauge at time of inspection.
0.75
